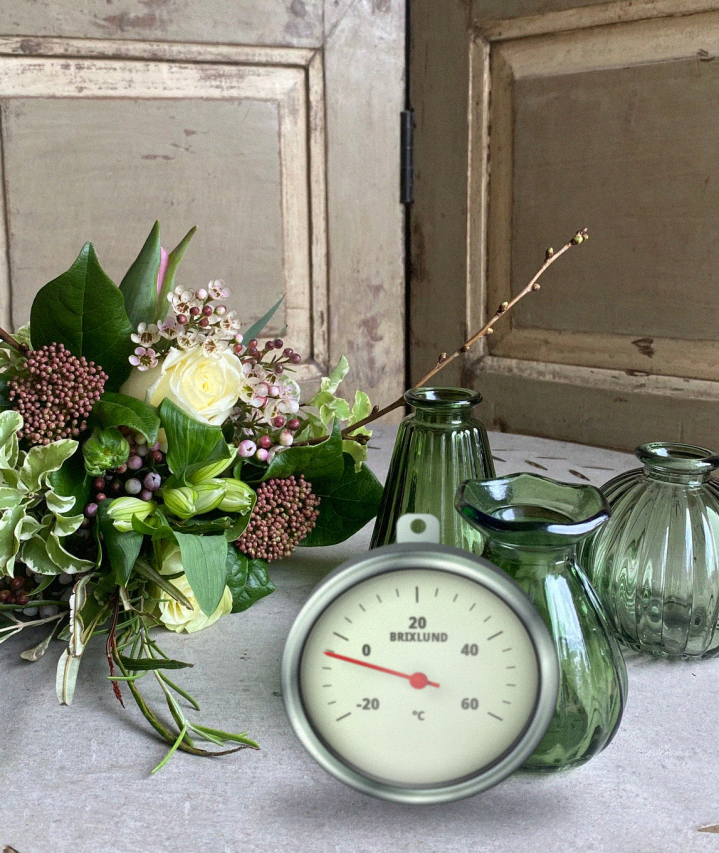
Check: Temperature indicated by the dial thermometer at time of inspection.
-4 °C
